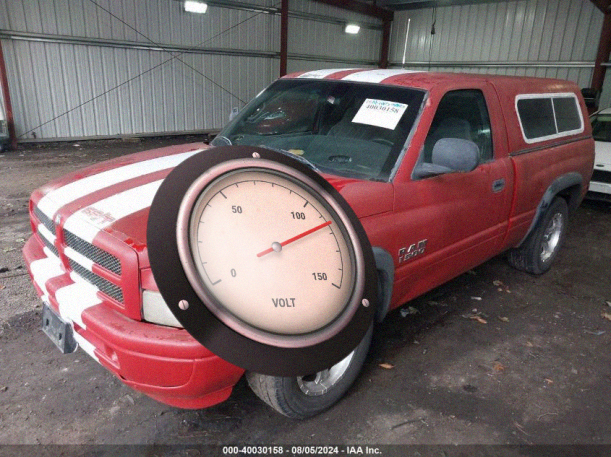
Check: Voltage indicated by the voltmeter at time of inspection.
115 V
